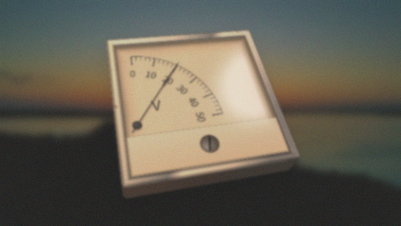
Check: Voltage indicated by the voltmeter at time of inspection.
20 V
